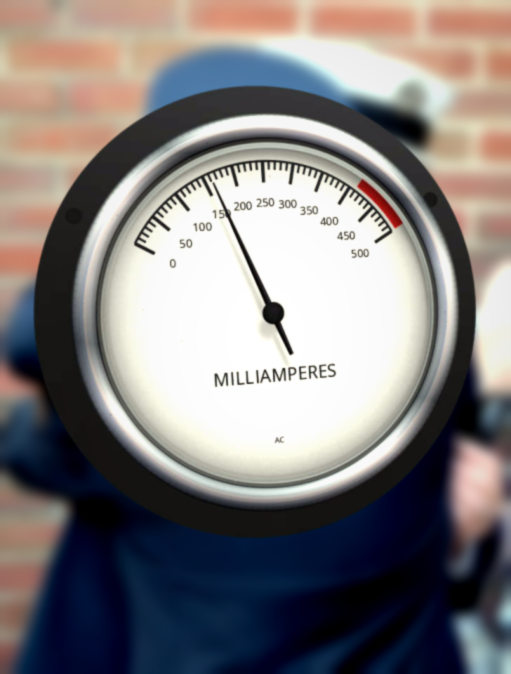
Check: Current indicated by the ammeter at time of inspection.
160 mA
